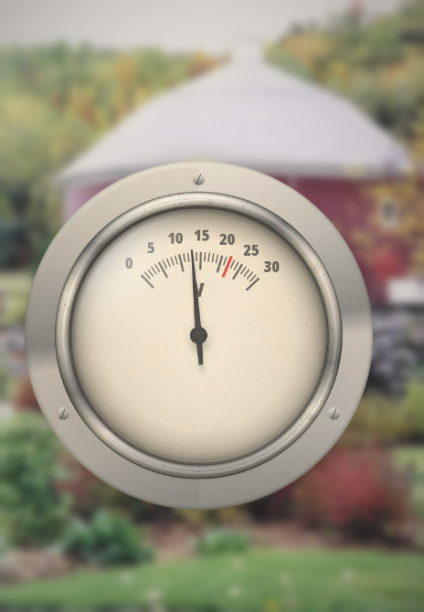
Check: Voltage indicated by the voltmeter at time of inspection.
13 V
